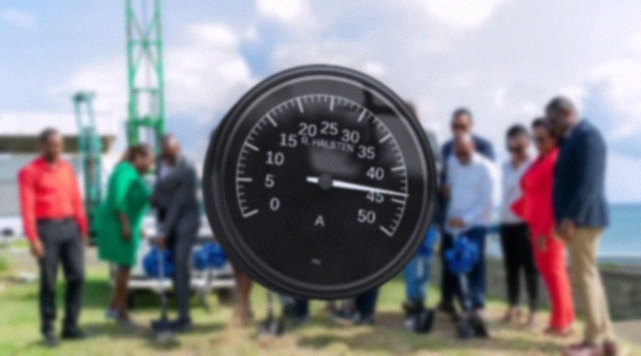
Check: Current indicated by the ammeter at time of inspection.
44 A
